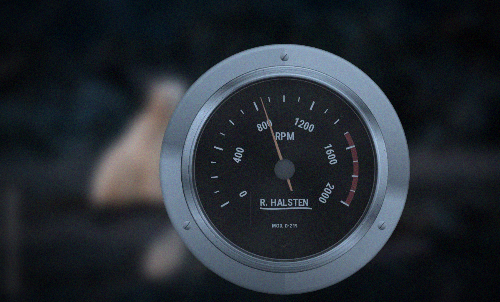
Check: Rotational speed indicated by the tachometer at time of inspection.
850 rpm
